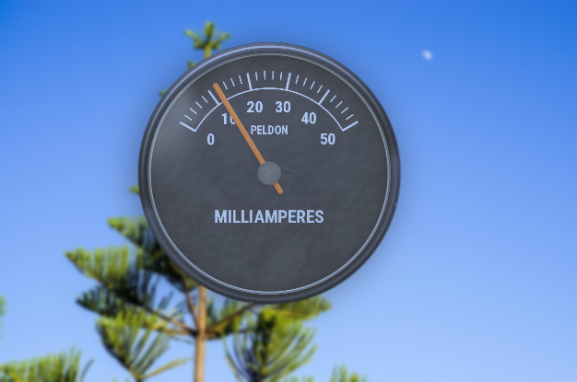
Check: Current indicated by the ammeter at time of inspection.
12 mA
